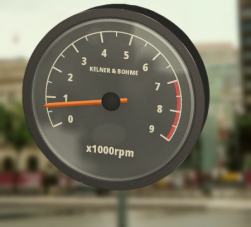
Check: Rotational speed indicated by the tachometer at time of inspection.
750 rpm
